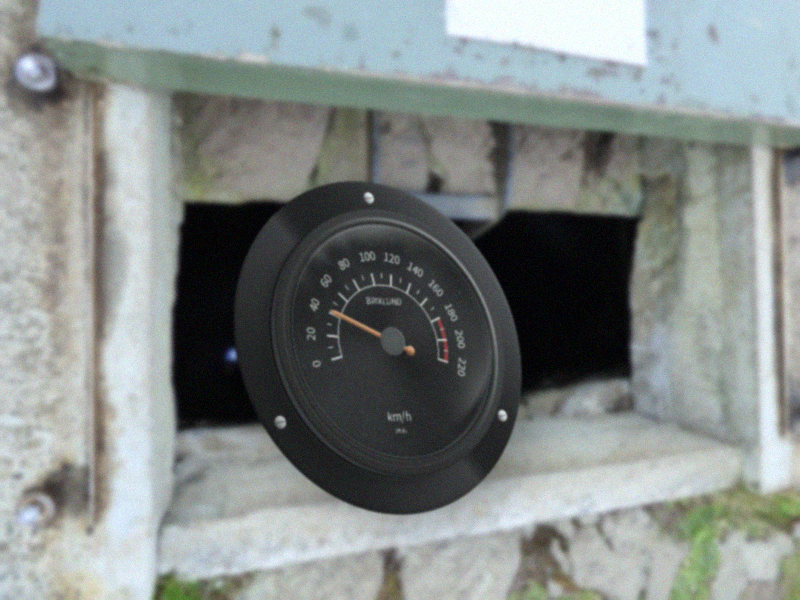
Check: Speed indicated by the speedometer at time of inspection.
40 km/h
